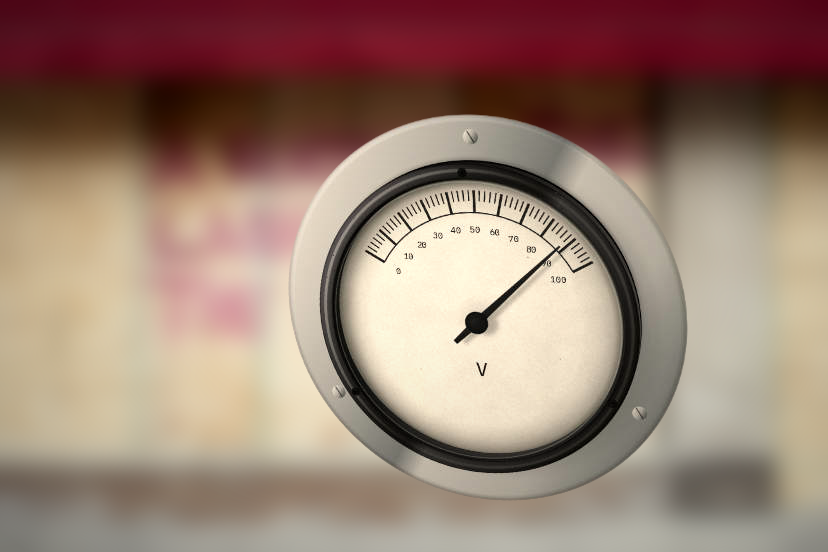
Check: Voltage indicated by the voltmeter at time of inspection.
88 V
